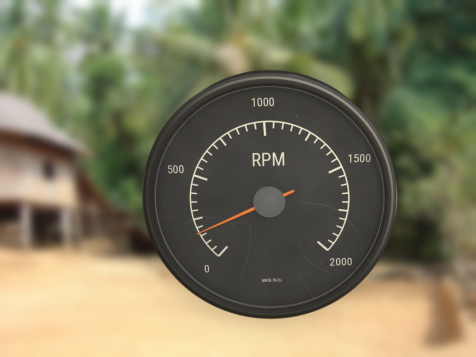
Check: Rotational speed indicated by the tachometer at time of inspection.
175 rpm
